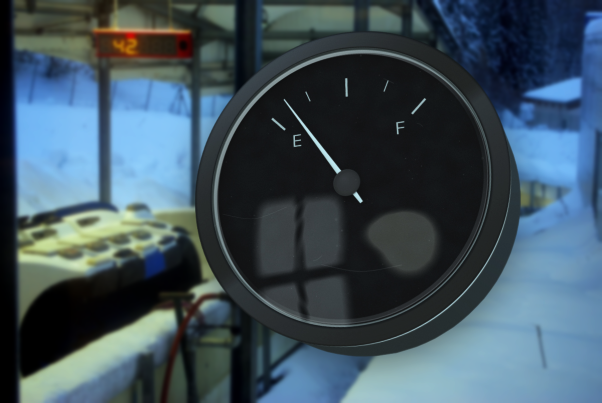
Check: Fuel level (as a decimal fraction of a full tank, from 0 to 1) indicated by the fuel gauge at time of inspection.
0.125
